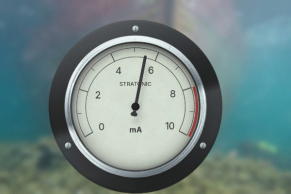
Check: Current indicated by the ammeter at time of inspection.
5.5 mA
